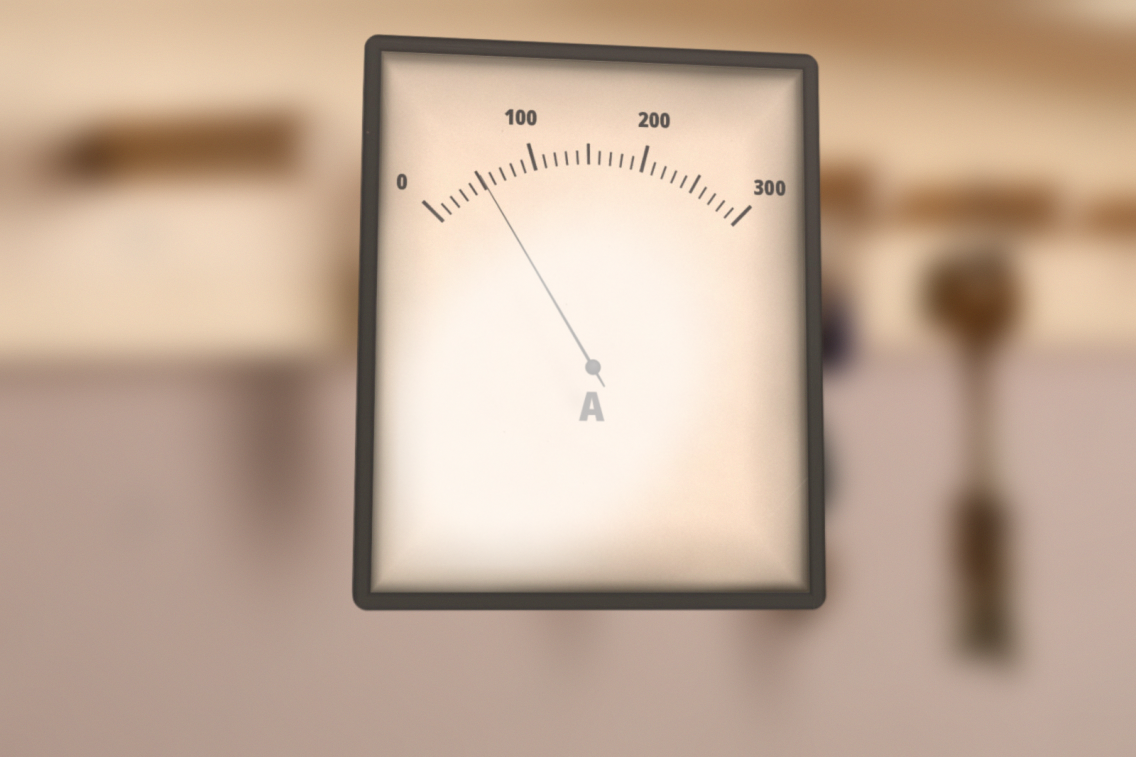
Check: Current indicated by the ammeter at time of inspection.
50 A
